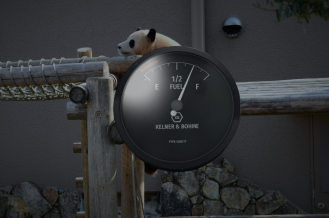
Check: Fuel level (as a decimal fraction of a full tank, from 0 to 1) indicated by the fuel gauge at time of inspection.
0.75
